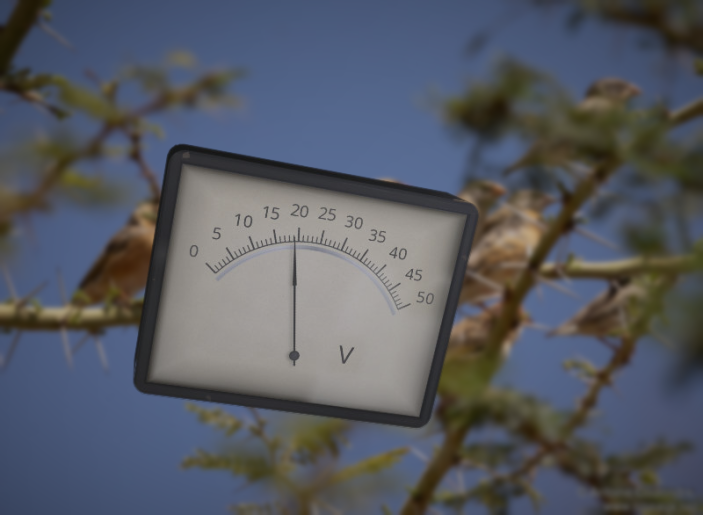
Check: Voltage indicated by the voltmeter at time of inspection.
19 V
